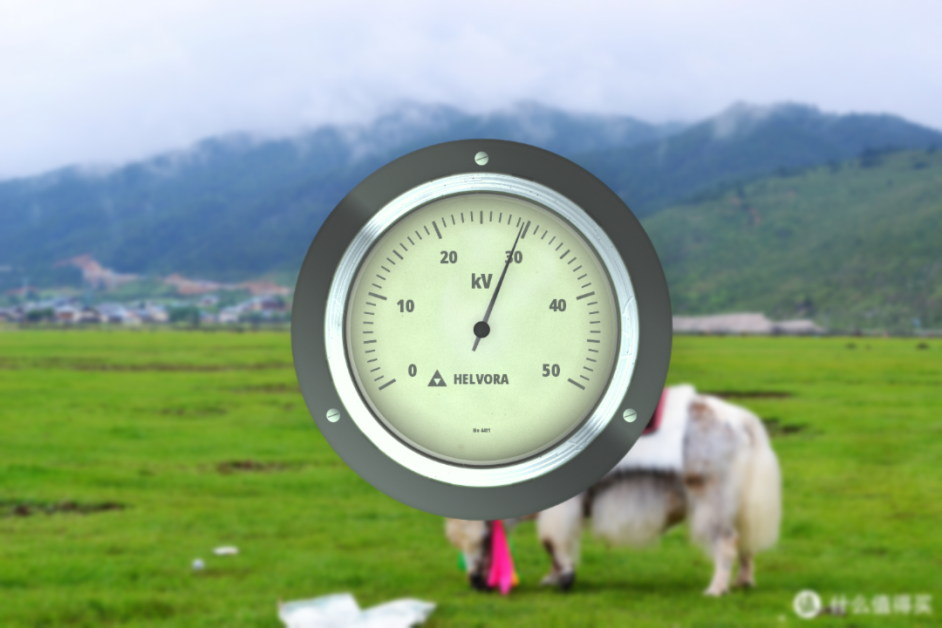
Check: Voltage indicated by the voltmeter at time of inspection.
29.5 kV
